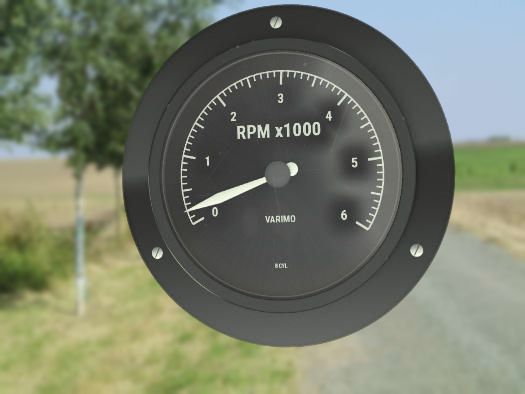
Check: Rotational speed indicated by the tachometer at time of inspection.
200 rpm
